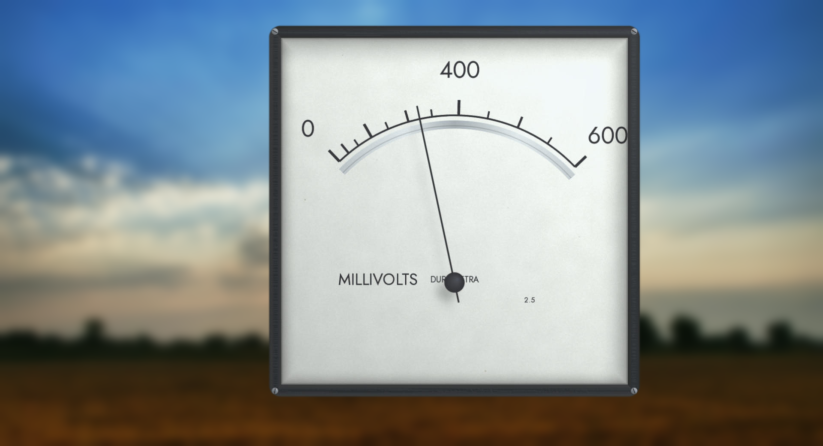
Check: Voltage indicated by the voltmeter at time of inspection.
325 mV
